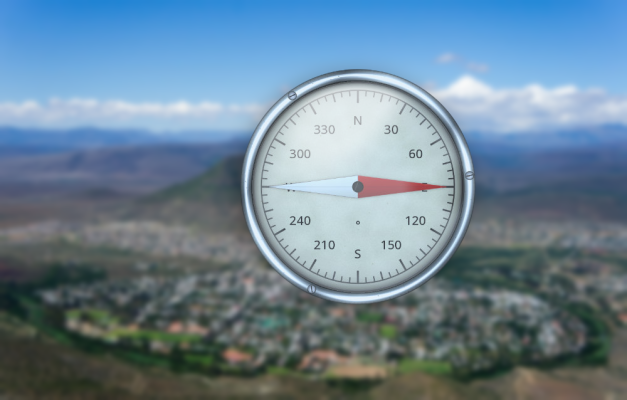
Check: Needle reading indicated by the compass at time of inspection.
90 °
